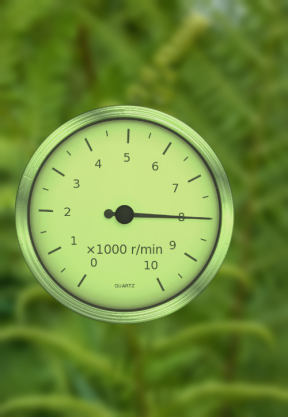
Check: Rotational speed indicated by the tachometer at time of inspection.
8000 rpm
